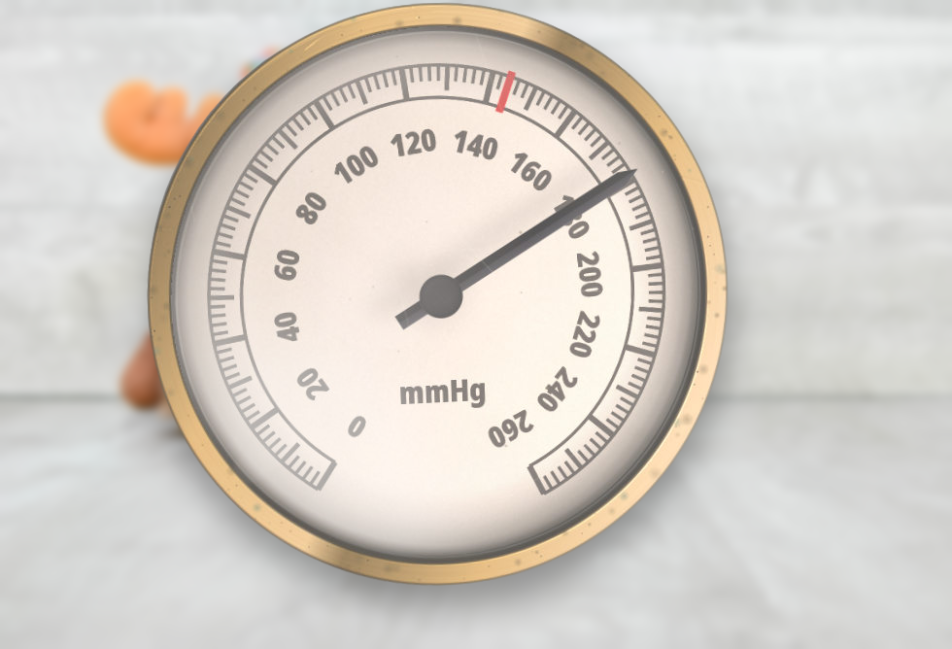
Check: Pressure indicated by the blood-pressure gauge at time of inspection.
178 mmHg
